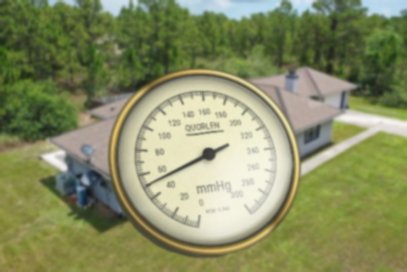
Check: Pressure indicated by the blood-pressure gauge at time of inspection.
50 mmHg
